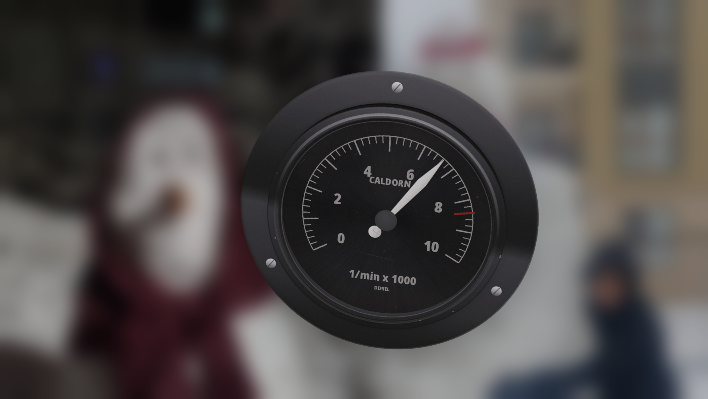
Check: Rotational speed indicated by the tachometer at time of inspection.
6600 rpm
